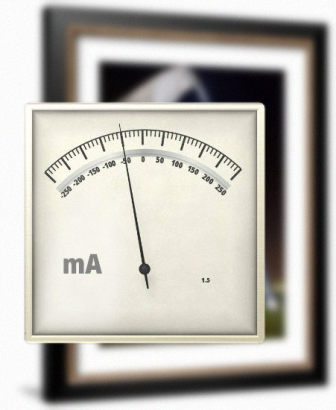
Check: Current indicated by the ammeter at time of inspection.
-50 mA
